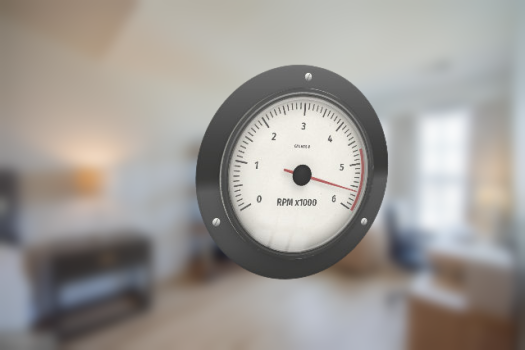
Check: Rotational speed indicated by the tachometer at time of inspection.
5600 rpm
